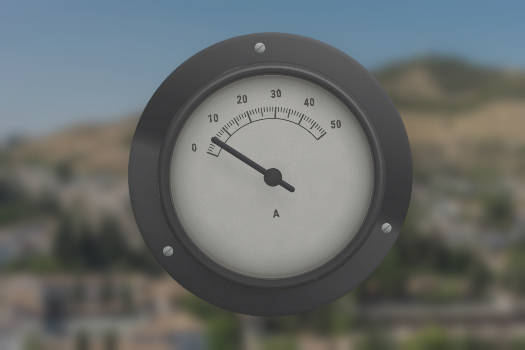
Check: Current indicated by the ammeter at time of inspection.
5 A
